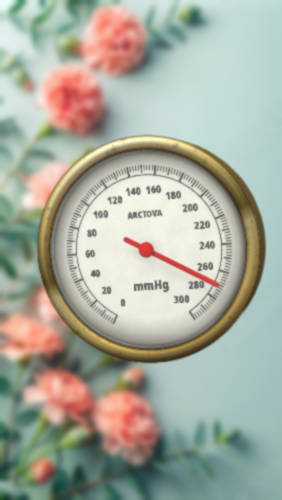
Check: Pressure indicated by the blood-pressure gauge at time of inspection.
270 mmHg
